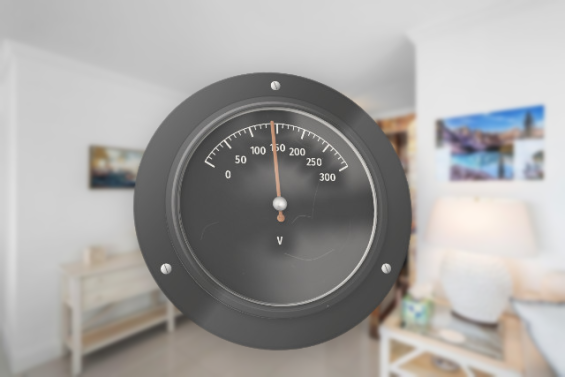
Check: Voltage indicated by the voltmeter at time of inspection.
140 V
